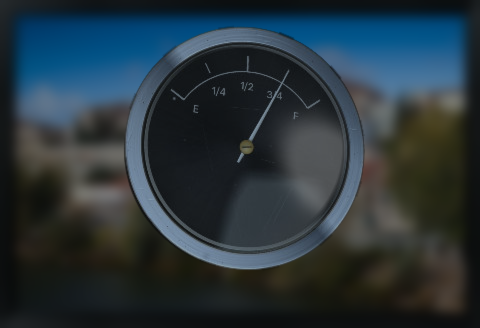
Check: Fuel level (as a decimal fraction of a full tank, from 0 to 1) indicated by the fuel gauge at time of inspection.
0.75
